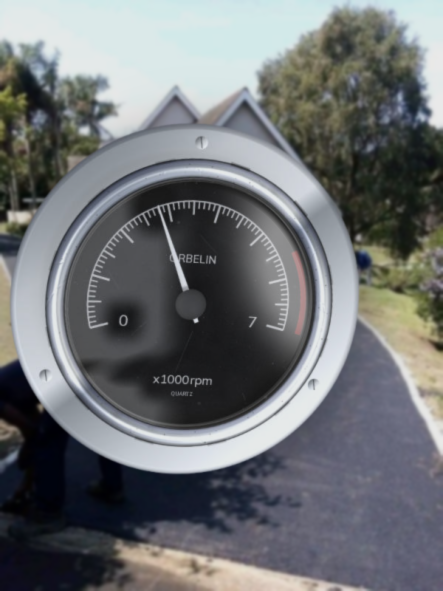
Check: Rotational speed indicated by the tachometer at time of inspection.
2800 rpm
